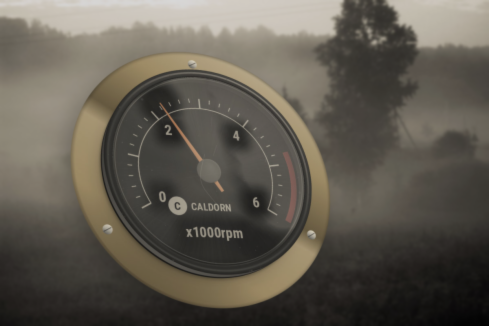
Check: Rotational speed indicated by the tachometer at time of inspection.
2200 rpm
